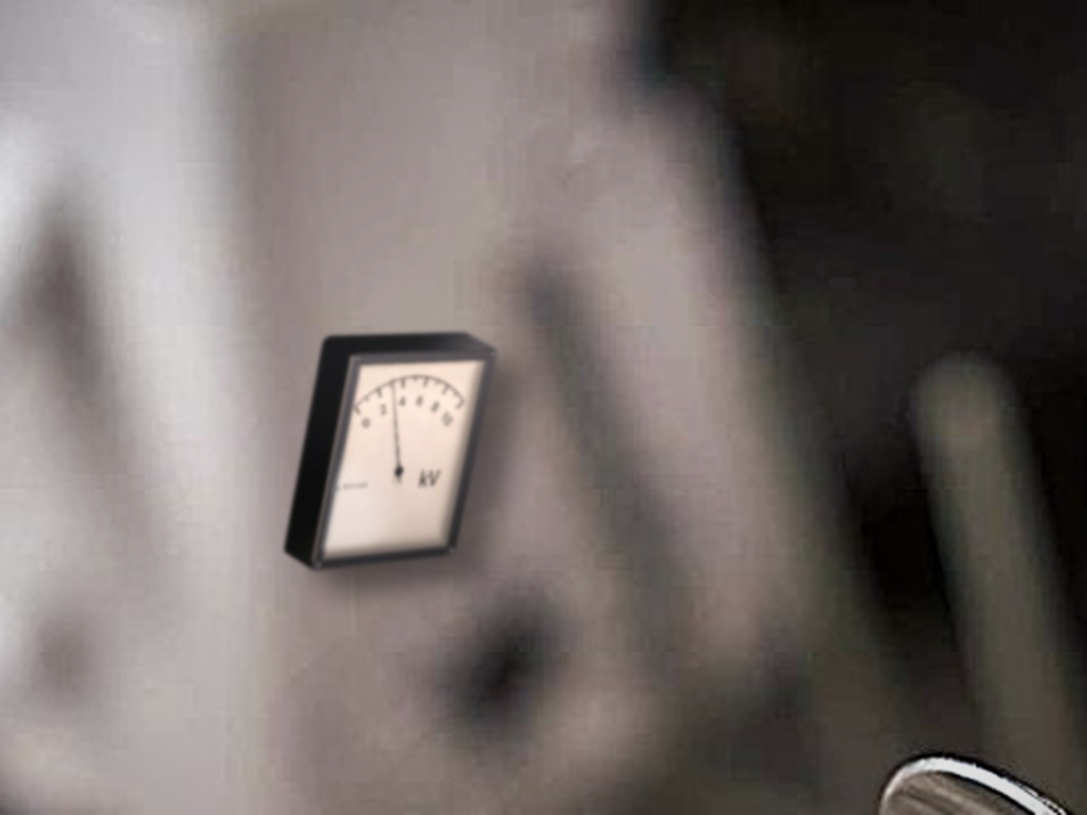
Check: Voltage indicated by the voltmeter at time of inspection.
3 kV
